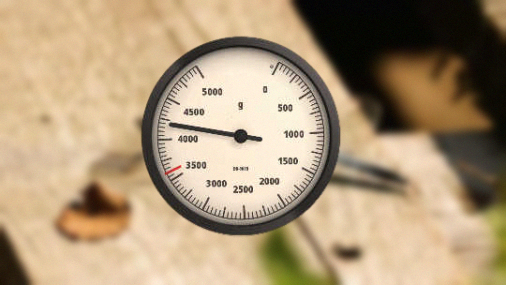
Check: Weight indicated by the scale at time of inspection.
4200 g
